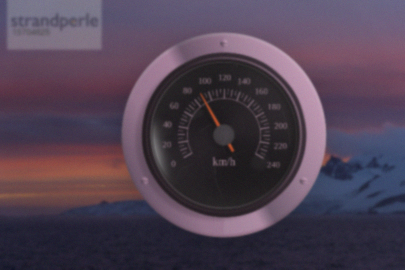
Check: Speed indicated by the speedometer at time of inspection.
90 km/h
